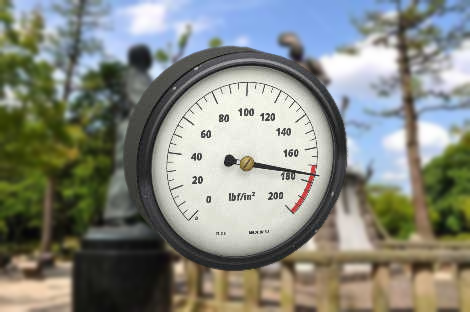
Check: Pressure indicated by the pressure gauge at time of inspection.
175 psi
